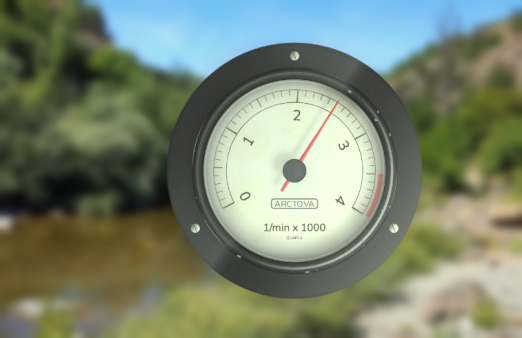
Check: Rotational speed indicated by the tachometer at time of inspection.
2500 rpm
